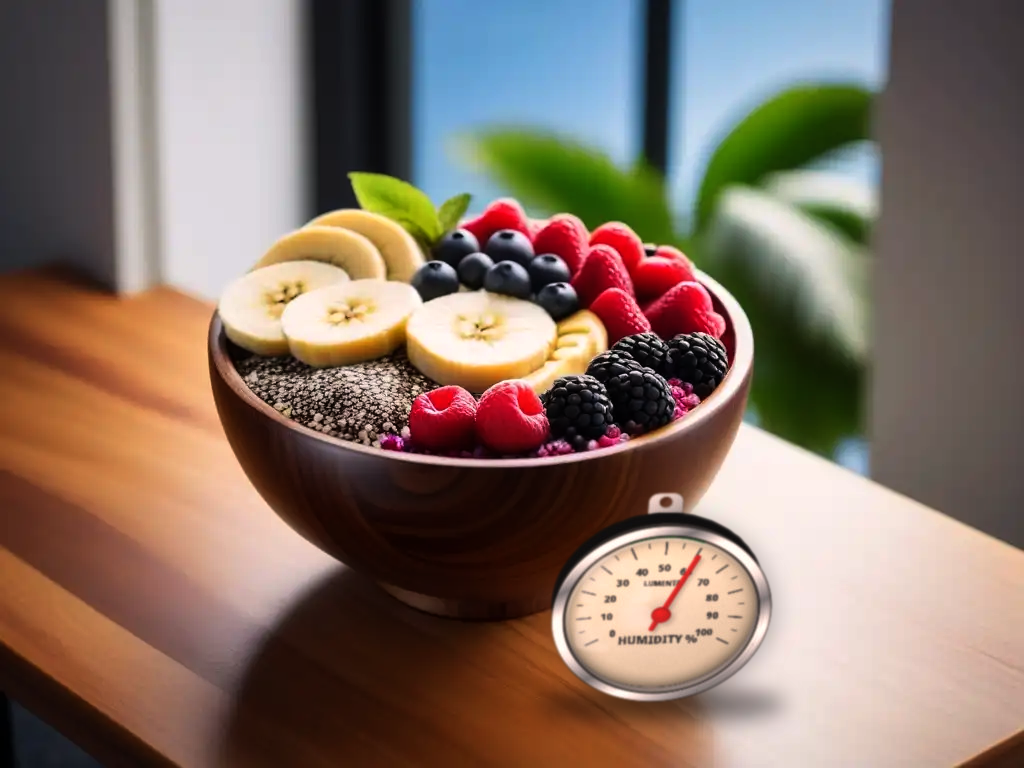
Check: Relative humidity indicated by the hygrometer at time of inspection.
60 %
